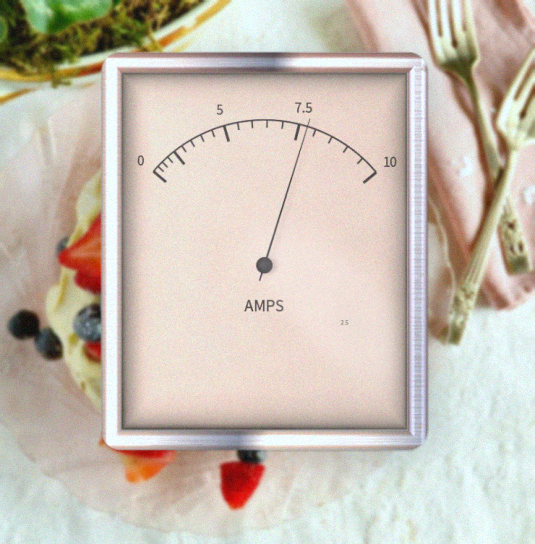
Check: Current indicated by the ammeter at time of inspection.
7.75 A
